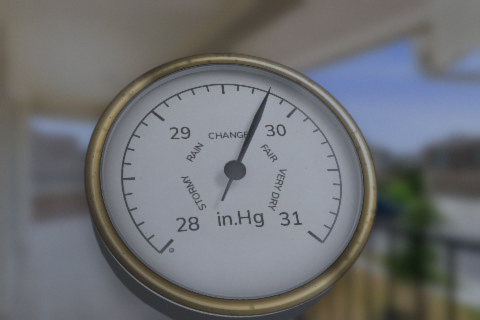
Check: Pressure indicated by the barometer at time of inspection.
29.8 inHg
